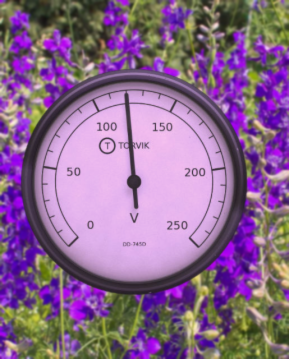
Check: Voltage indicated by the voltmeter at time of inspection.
120 V
